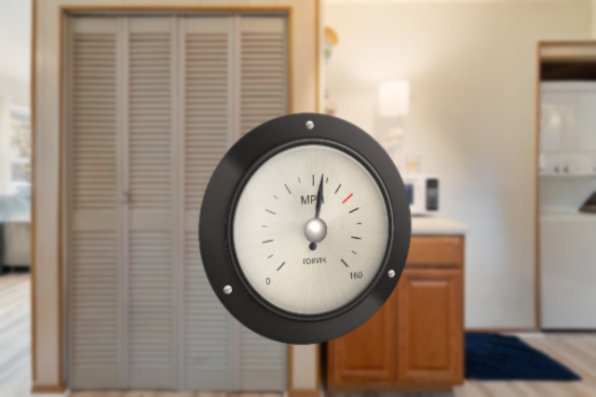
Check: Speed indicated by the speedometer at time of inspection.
85 mph
